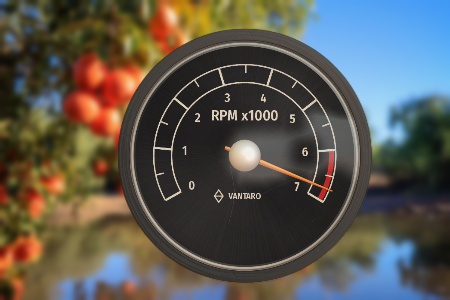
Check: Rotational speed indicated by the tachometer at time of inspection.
6750 rpm
